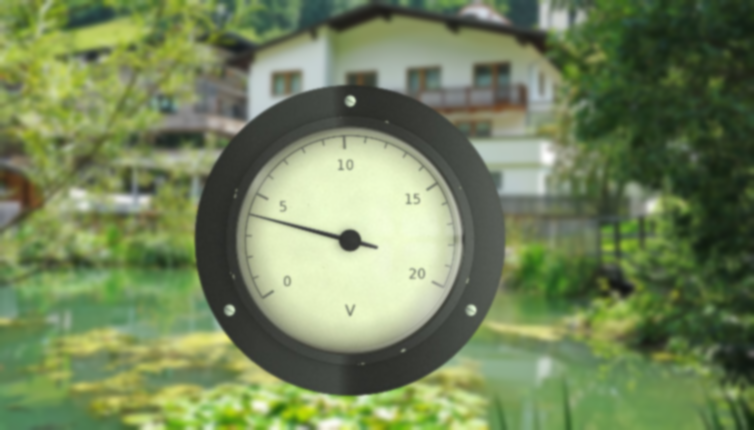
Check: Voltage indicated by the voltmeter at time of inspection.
4 V
